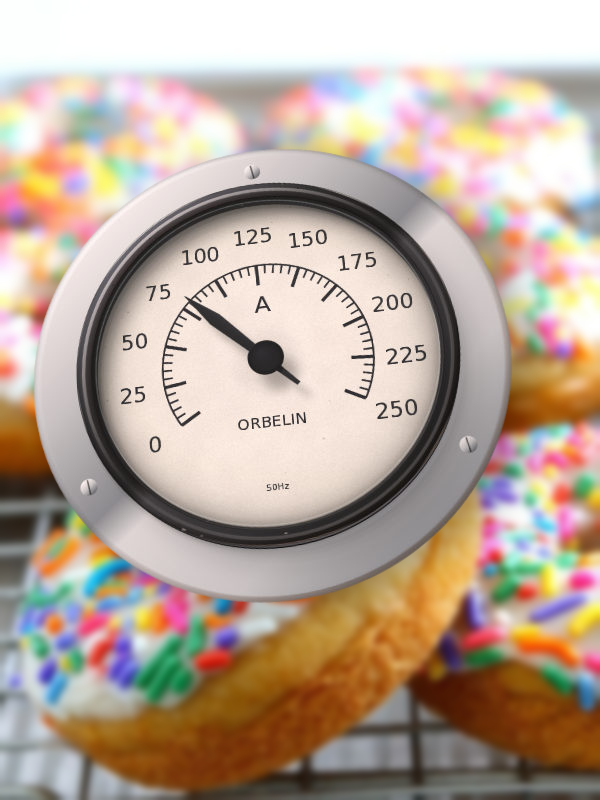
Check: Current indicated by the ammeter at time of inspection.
80 A
